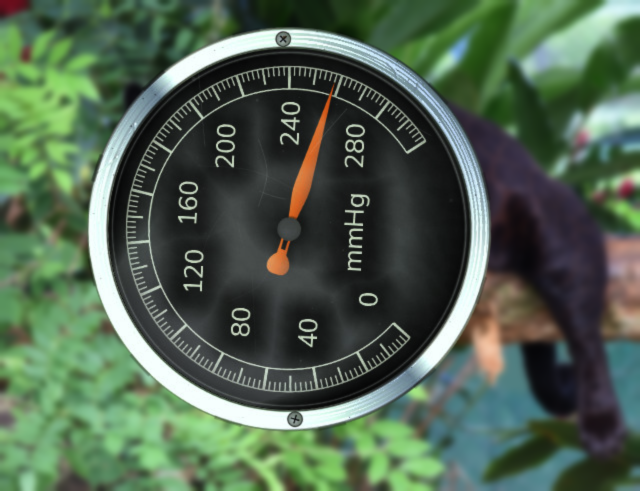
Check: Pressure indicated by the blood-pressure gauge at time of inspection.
258 mmHg
